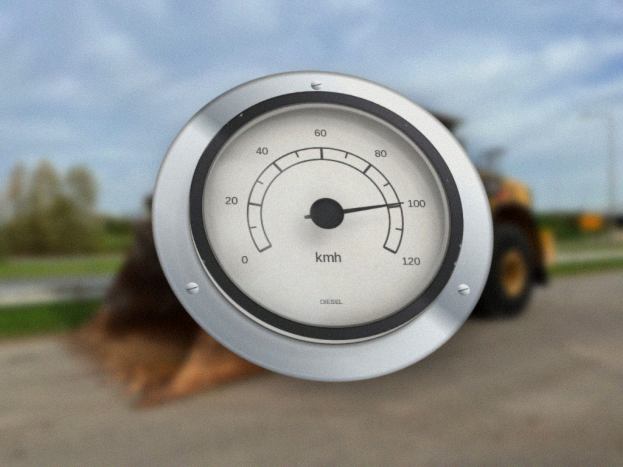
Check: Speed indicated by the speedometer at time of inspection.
100 km/h
